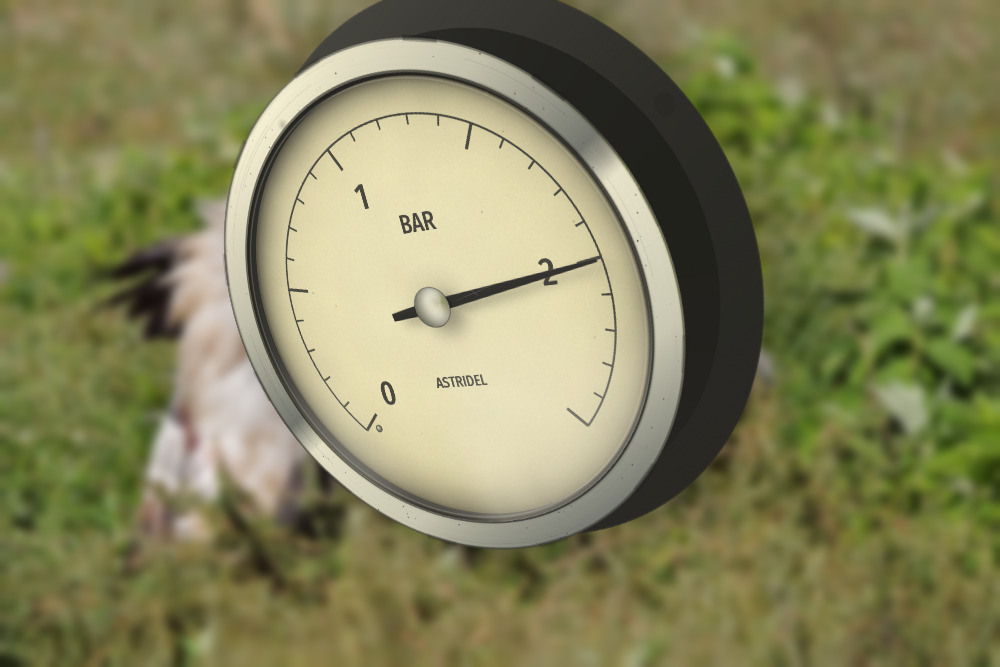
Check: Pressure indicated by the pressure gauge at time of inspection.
2 bar
